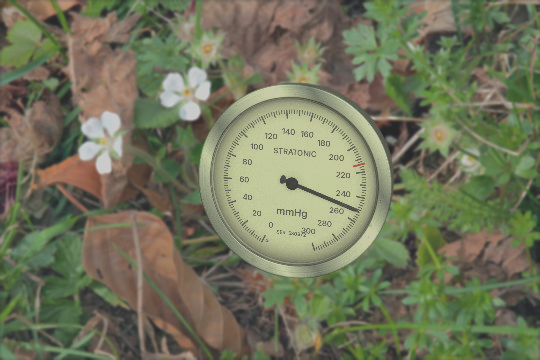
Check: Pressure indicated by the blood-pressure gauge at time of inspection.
250 mmHg
